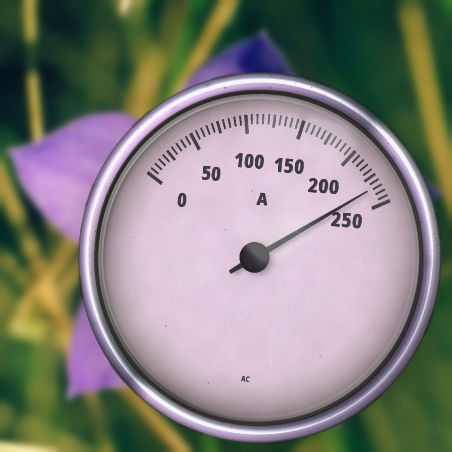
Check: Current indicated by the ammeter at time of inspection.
235 A
